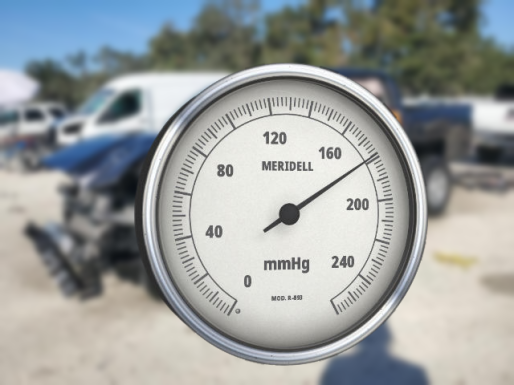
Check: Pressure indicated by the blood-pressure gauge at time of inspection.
178 mmHg
